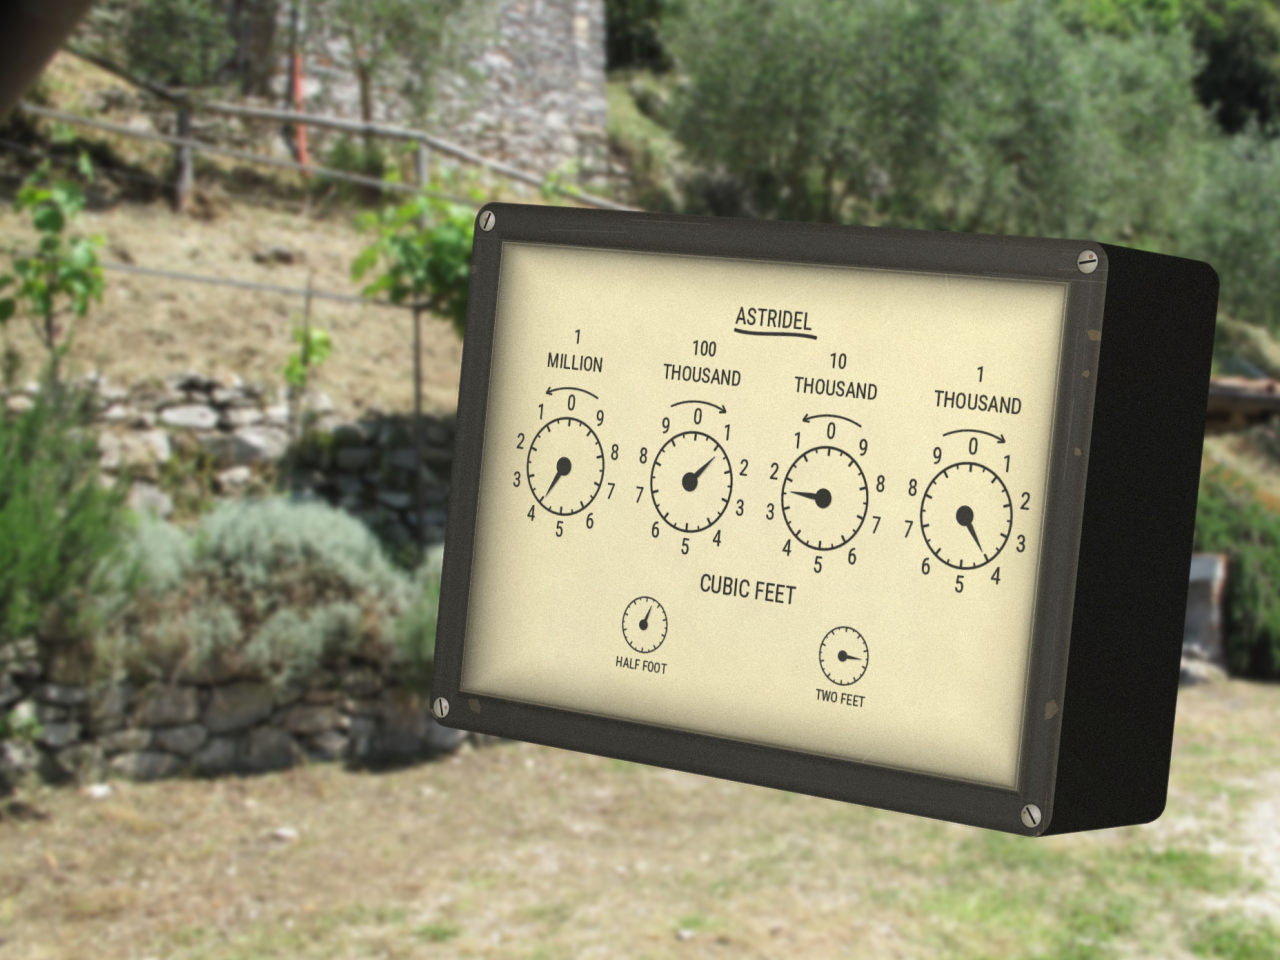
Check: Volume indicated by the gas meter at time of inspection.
412400 ft³
